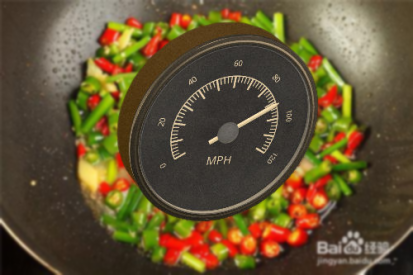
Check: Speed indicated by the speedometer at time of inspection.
90 mph
